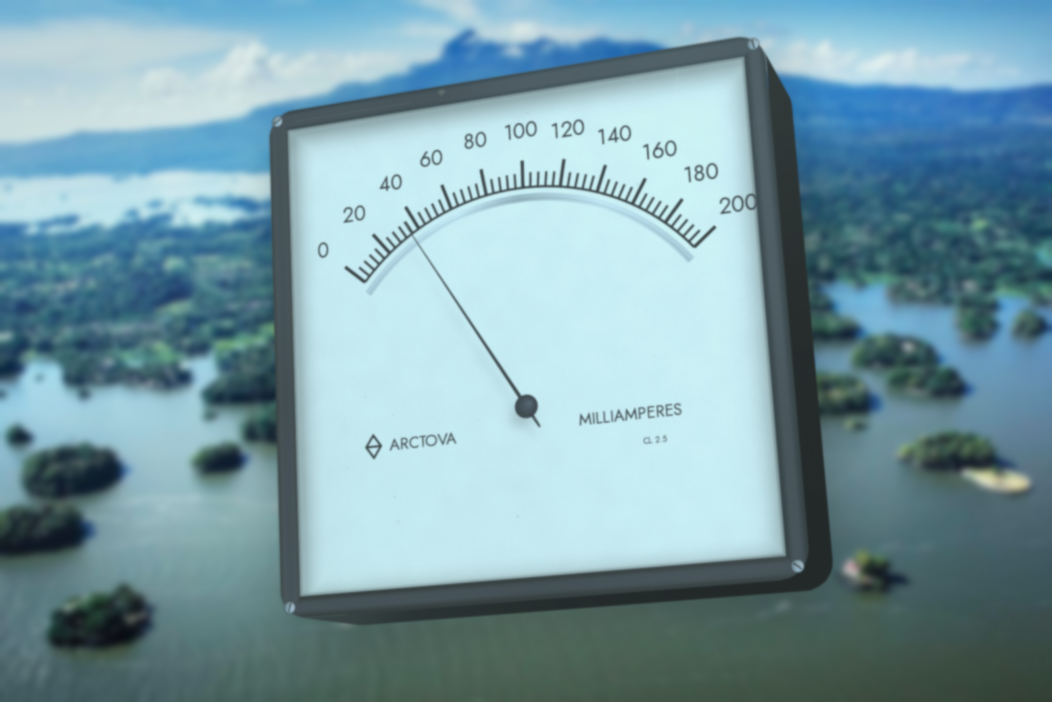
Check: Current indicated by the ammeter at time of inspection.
36 mA
